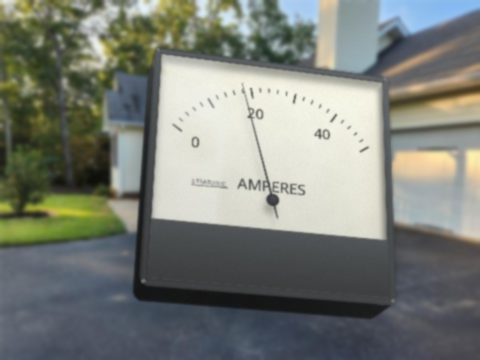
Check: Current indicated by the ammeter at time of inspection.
18 A
